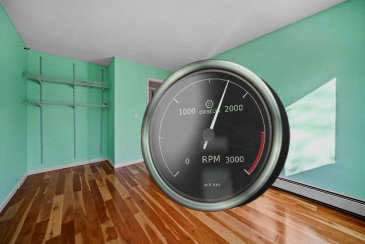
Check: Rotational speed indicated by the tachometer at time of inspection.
1750 rpm
